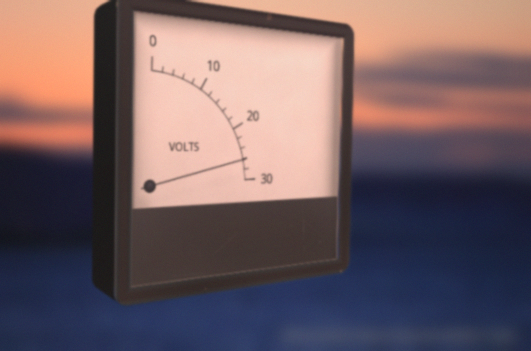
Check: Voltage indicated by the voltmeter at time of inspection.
26 V
